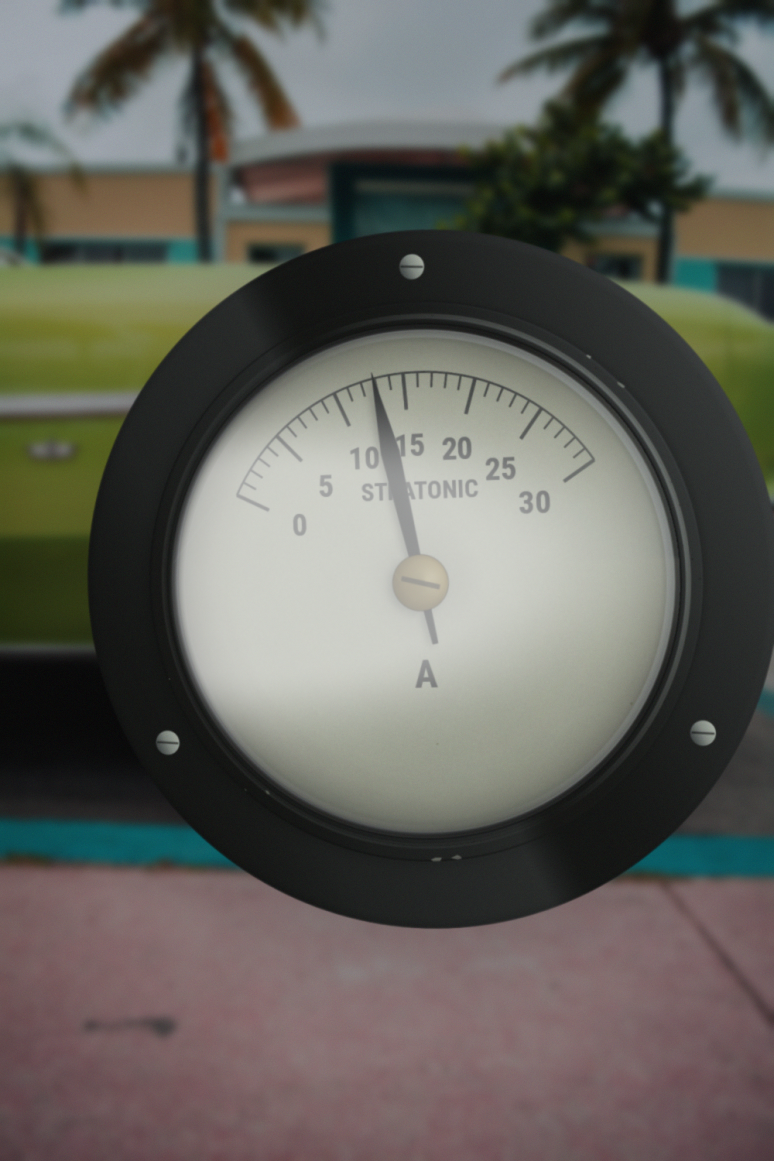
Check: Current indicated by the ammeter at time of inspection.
13 A
